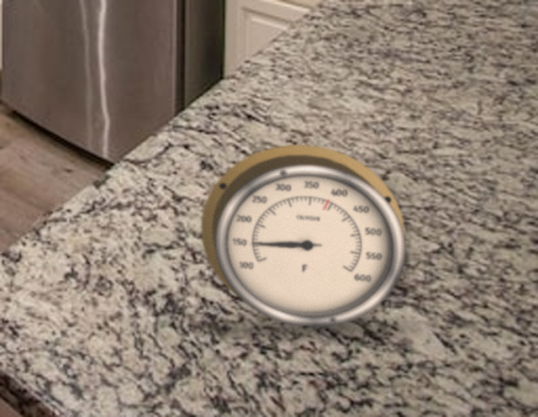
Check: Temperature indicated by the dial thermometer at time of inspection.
150 °F
